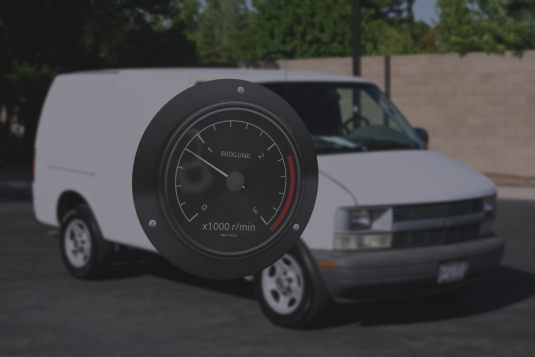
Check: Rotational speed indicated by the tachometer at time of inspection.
800 rpm
